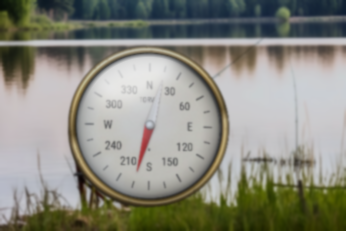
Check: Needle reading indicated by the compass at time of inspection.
195 °
